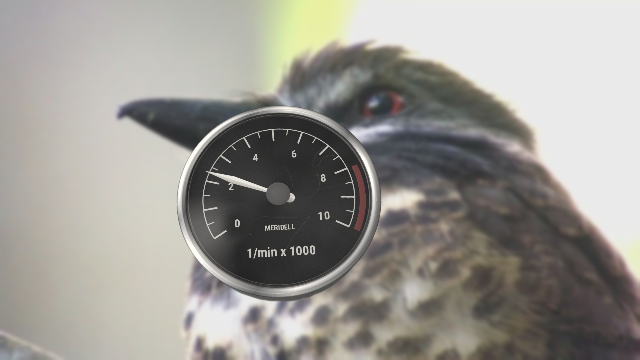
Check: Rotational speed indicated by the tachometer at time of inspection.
2250 rpm
